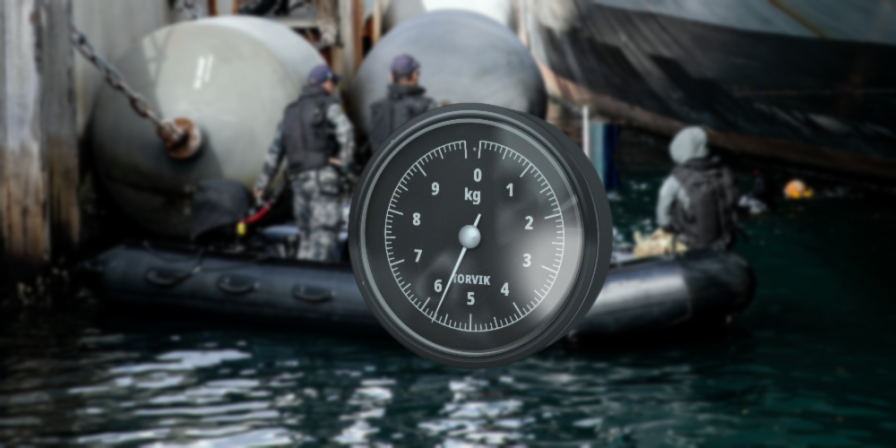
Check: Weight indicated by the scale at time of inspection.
5.7 kg
